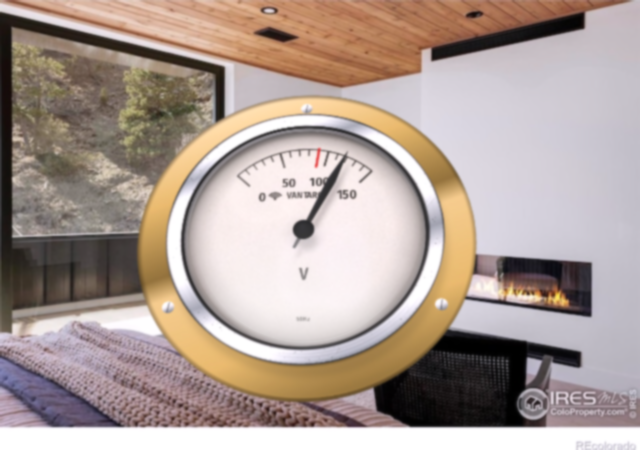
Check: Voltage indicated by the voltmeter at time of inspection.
120 V
